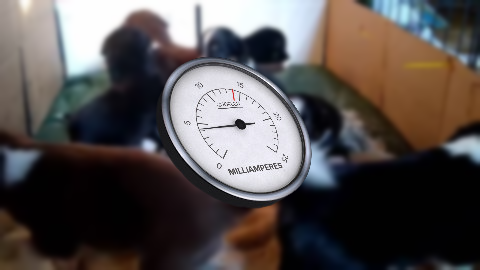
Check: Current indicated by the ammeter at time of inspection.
4 mA
